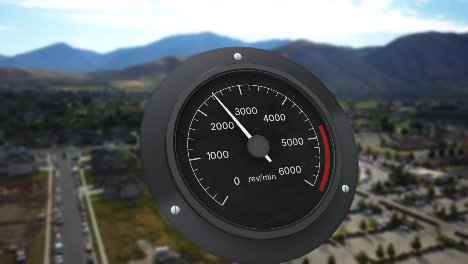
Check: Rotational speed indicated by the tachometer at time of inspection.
2400 rpm
